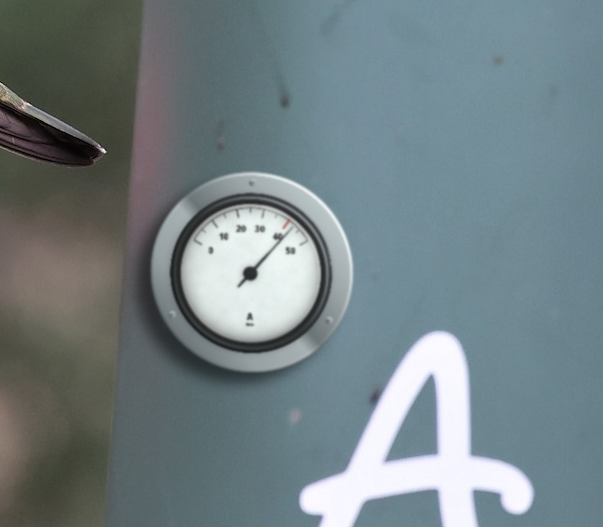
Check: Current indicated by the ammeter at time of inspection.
42.5 A
